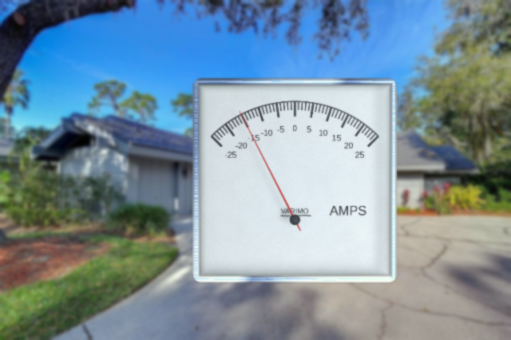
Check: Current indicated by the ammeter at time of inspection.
-15 A
